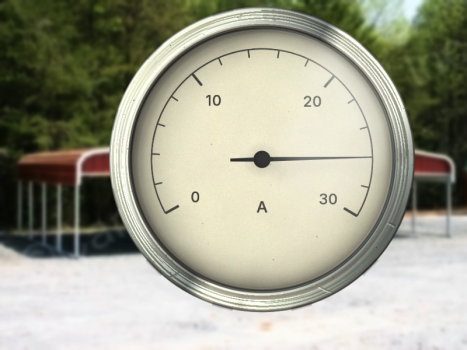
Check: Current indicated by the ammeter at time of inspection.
26 A
